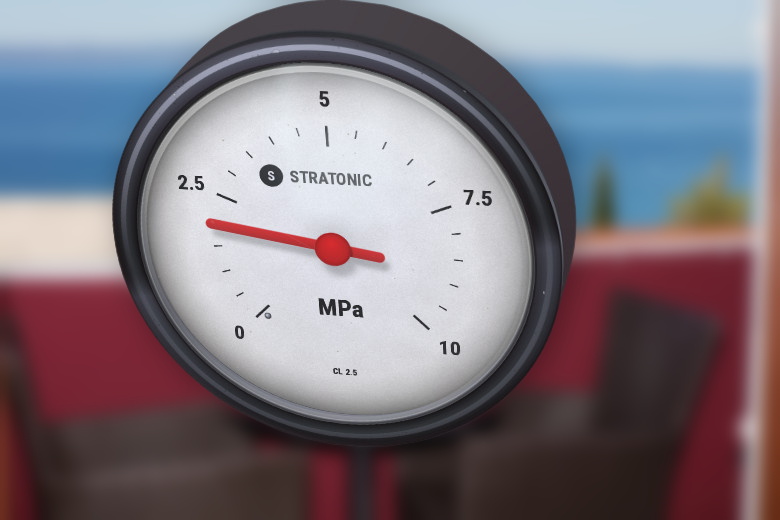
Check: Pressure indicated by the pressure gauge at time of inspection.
2 MPa
